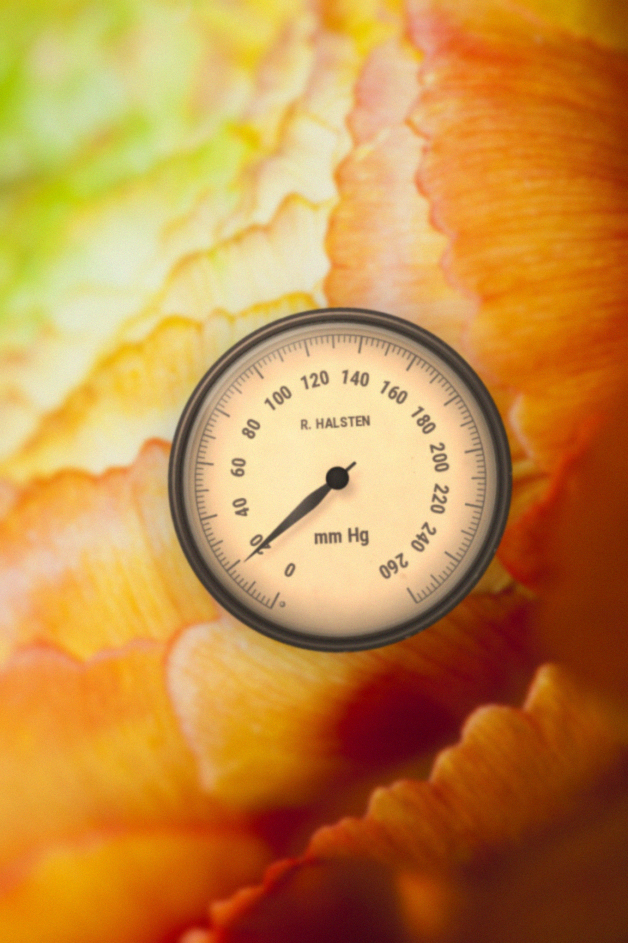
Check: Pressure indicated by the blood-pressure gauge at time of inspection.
18 mmHg
